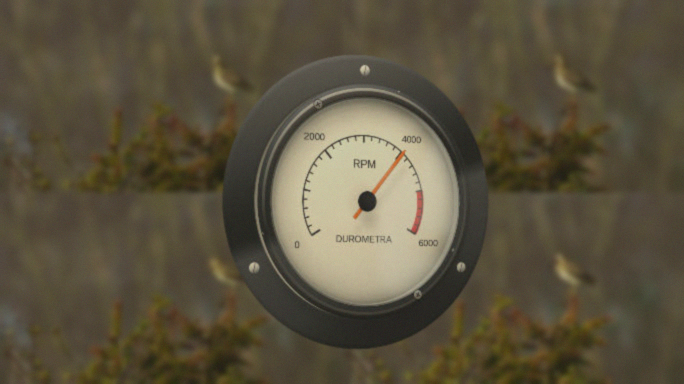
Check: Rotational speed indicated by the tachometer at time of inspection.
4000 rpm
